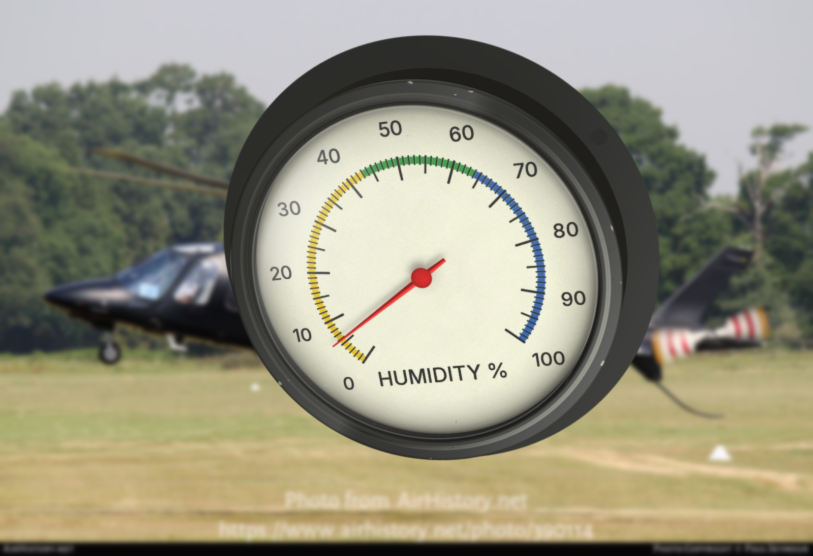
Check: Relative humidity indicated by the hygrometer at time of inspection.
6 %
